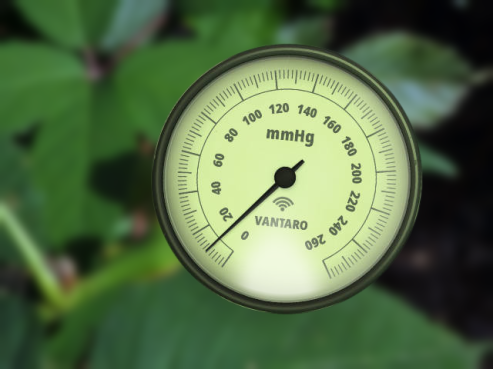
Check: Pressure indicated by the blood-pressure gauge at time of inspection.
10 mmHg
